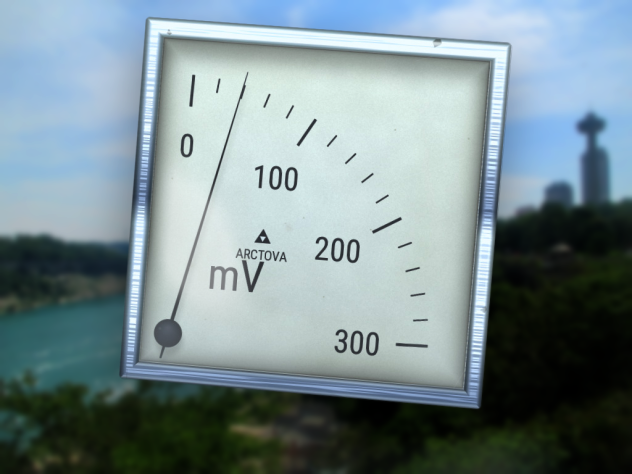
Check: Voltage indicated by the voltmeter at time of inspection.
40 mV
